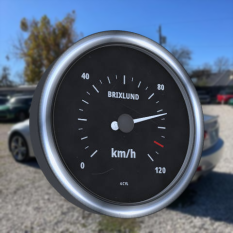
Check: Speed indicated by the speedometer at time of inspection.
92.5 km/h
